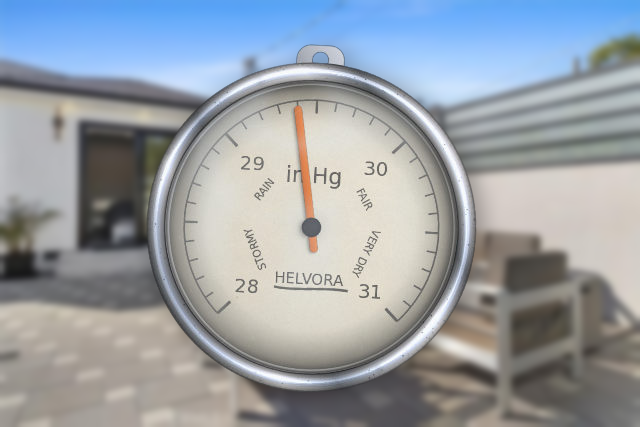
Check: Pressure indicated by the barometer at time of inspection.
29.4 inHg
